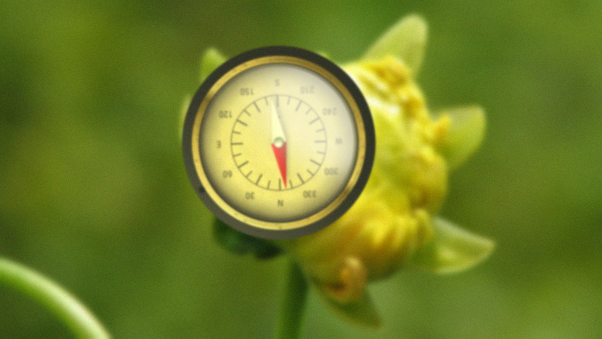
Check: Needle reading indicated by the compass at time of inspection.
352.5 °
